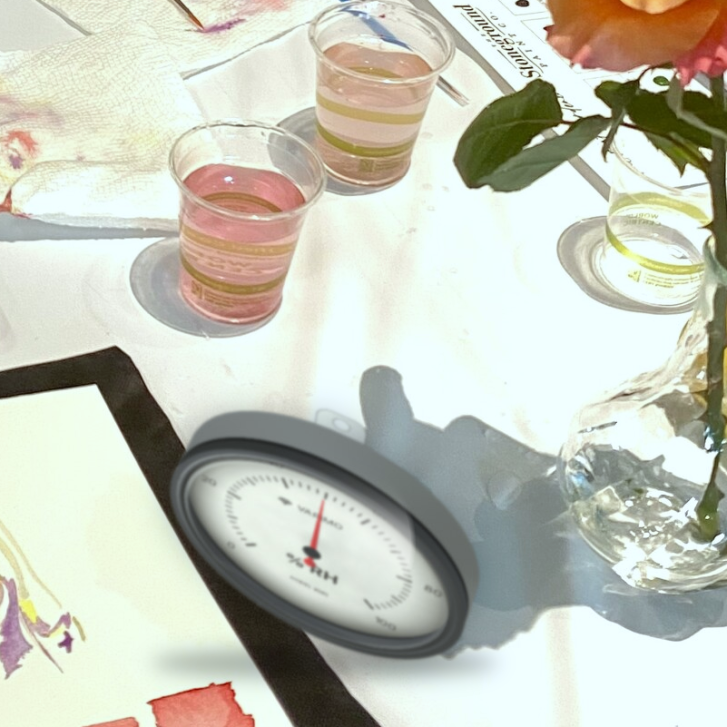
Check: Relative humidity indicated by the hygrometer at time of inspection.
50 %
